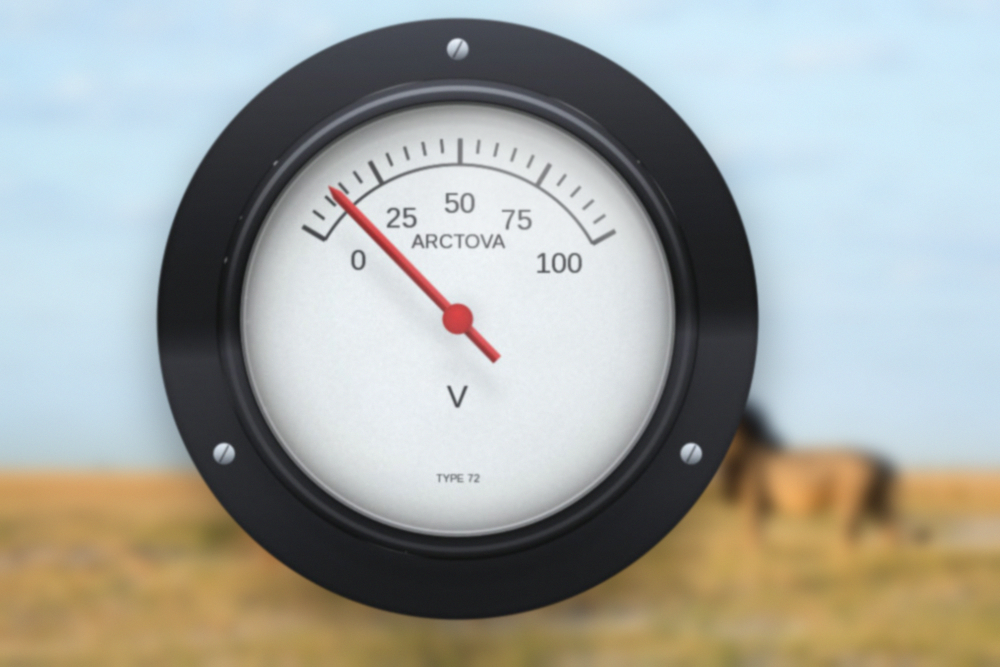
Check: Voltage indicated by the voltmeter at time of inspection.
12.5 V
